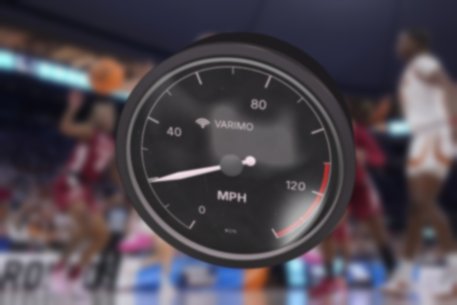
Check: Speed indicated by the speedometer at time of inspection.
20 mph
